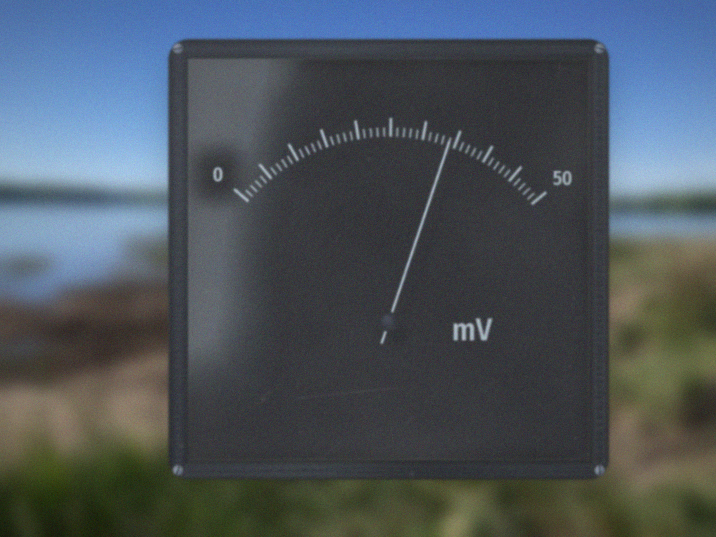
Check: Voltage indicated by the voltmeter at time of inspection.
34 mV
